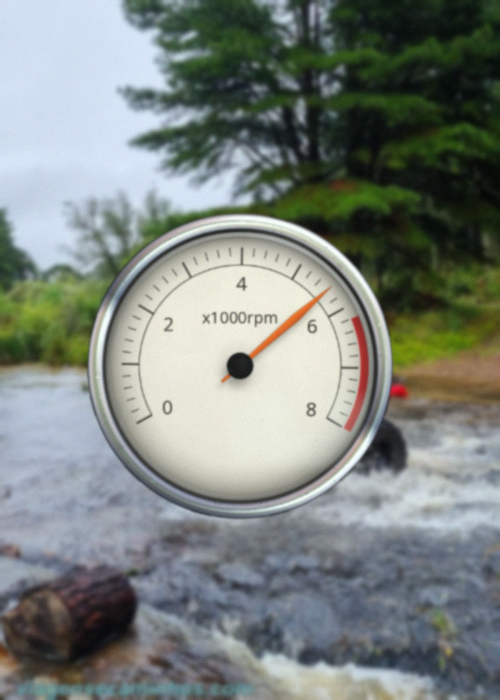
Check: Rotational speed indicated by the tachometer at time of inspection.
5600 rpm
